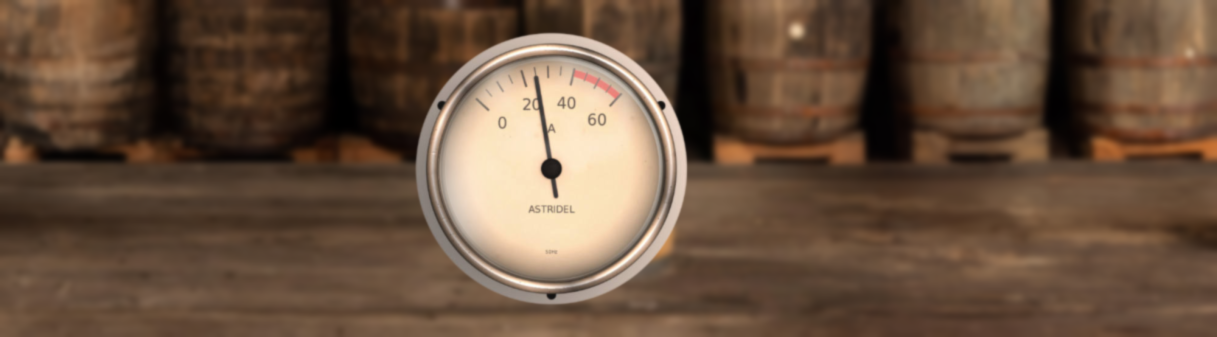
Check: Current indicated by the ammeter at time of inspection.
25 A
